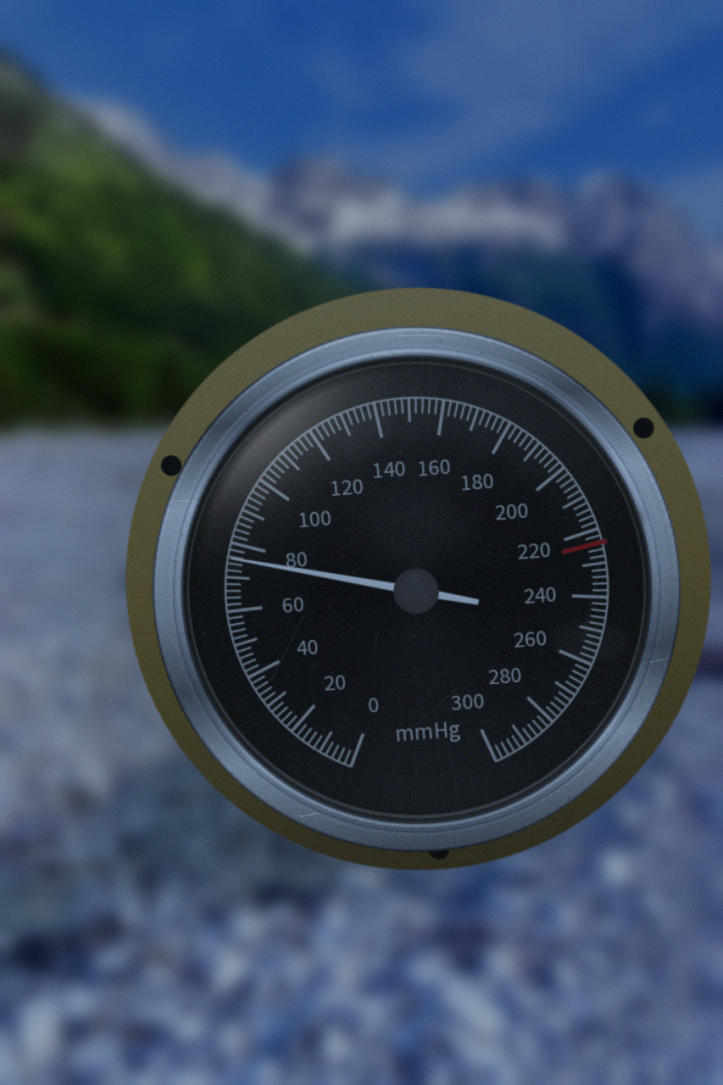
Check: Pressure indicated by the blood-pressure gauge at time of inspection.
76 mmHg
